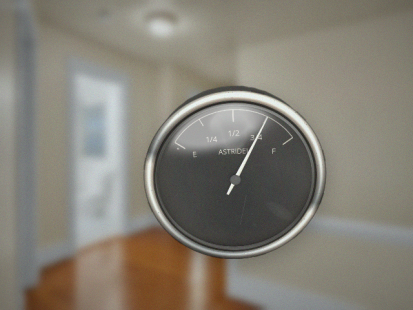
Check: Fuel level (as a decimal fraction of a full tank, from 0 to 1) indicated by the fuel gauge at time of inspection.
0.75
